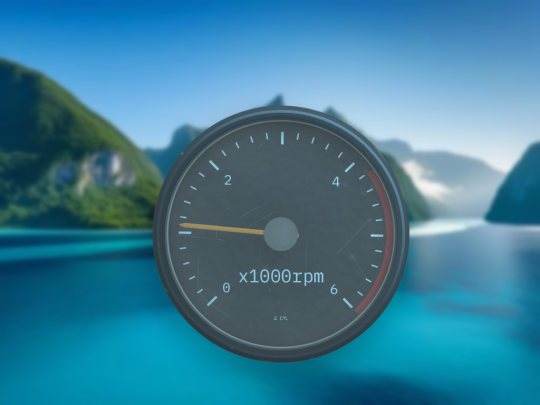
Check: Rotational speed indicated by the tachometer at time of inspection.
1100 rpm
